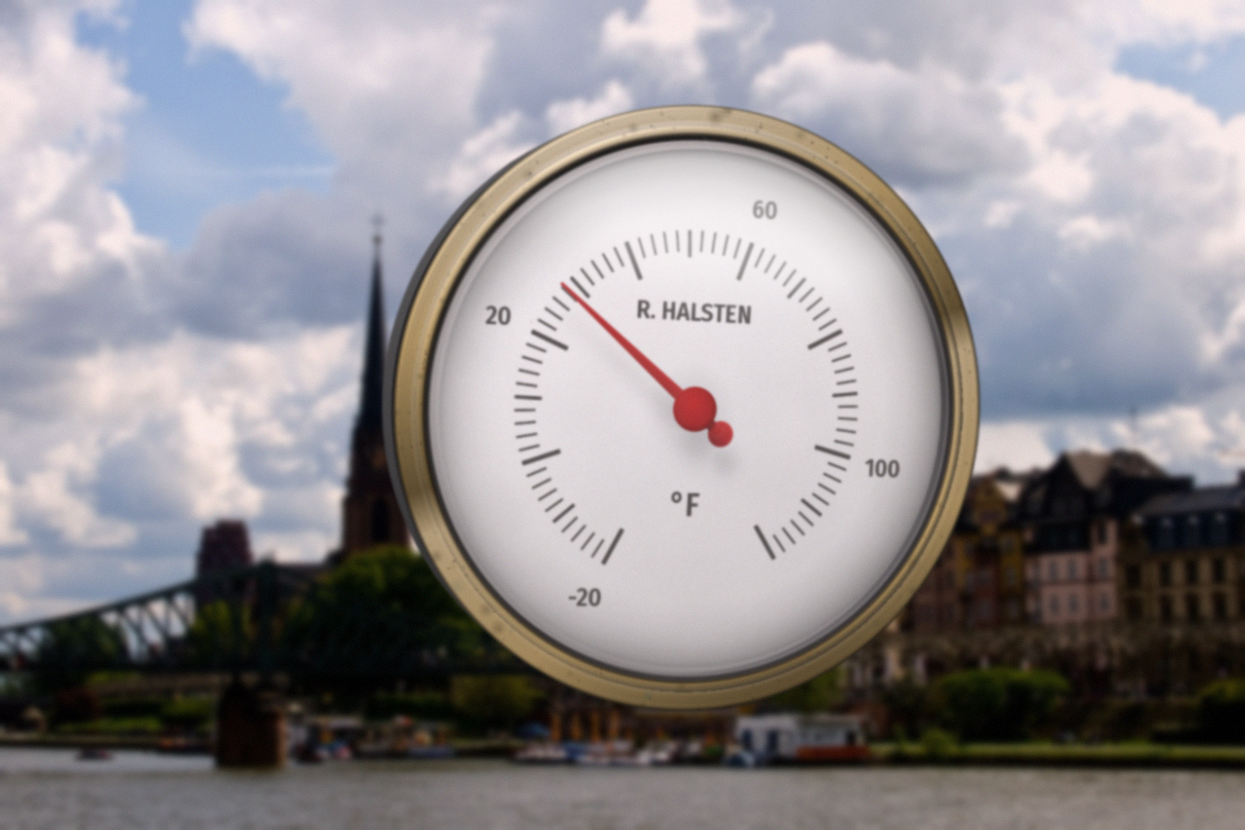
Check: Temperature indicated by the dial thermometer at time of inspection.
28 °F
